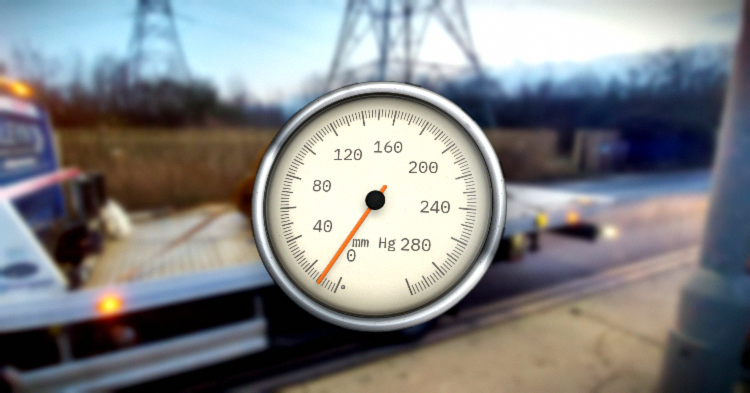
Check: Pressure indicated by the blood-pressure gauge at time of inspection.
10 mmHg
